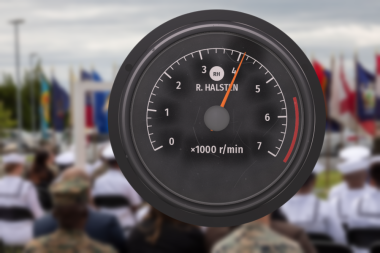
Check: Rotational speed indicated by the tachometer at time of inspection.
4100 rpm
